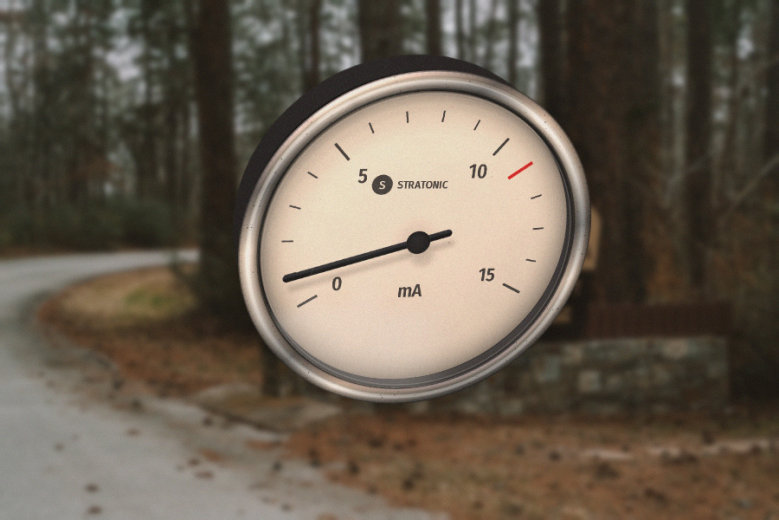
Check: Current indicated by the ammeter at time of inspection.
1 mA
